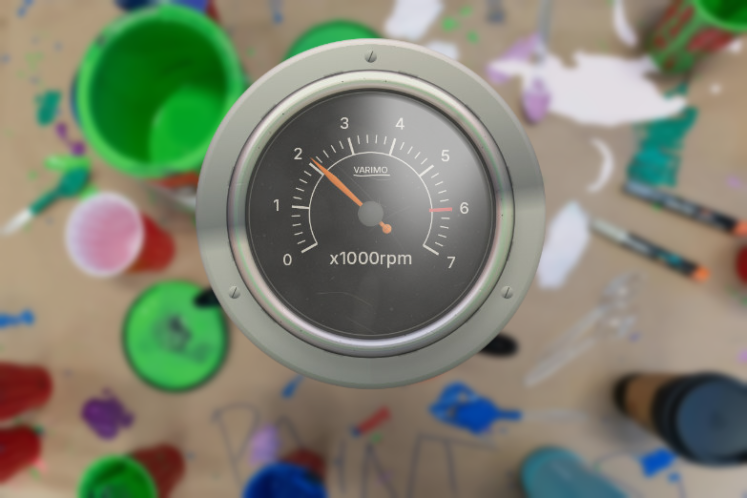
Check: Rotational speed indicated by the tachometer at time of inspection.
2100 rpm
